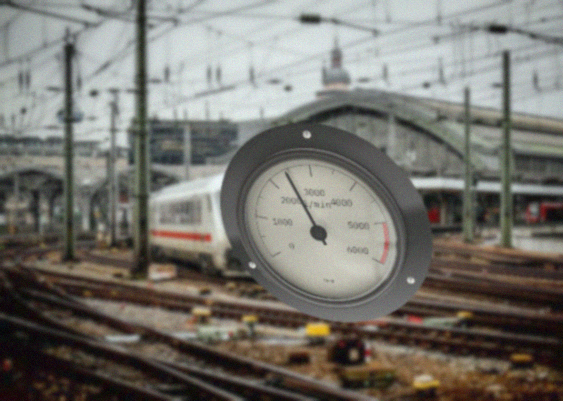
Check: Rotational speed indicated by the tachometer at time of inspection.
2500 rpm
